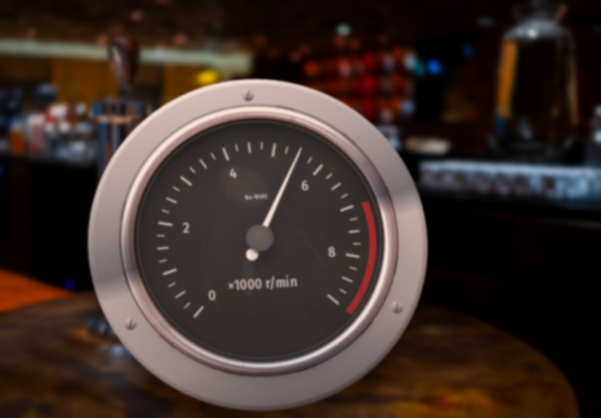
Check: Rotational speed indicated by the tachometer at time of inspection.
5500 rpm
